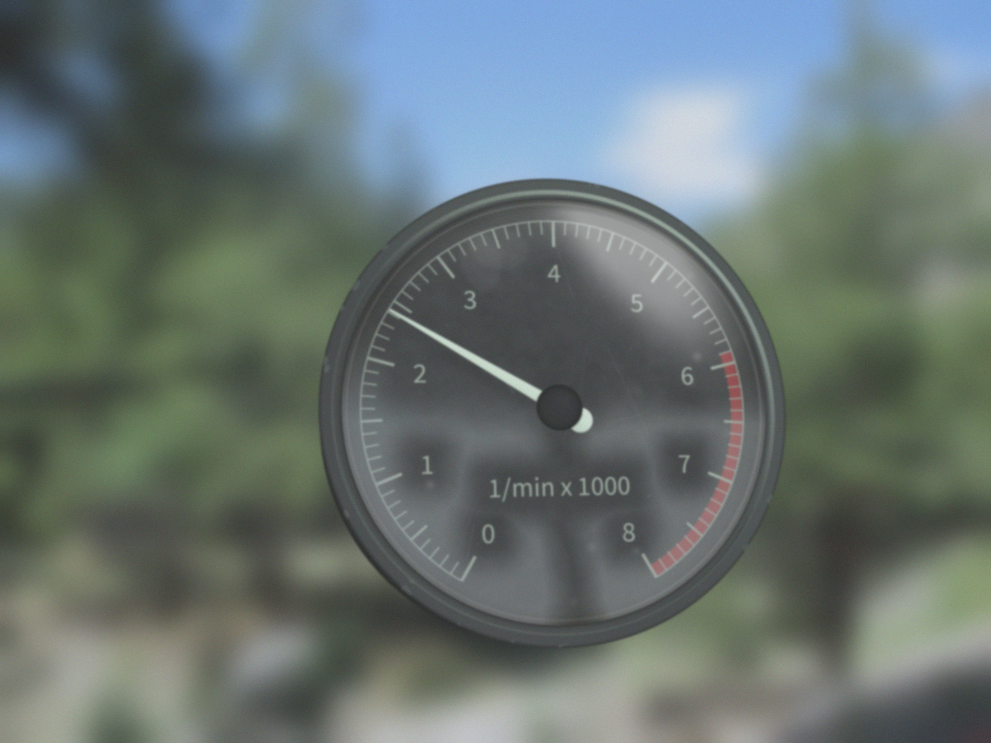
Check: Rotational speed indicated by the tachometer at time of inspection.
2400 rpm
